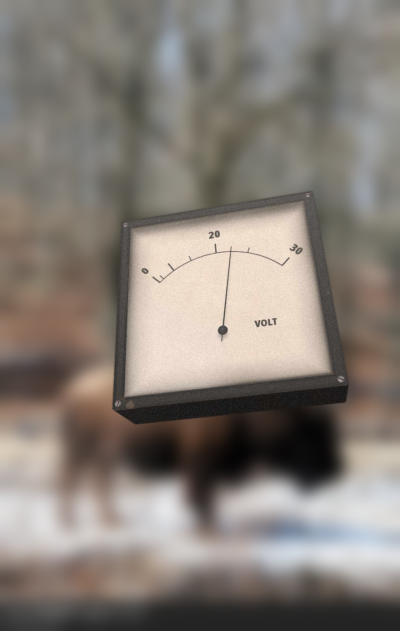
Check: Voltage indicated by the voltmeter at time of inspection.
22.5 V
